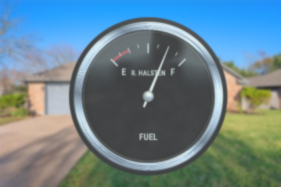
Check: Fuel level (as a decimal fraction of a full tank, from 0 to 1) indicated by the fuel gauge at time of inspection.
0.75
